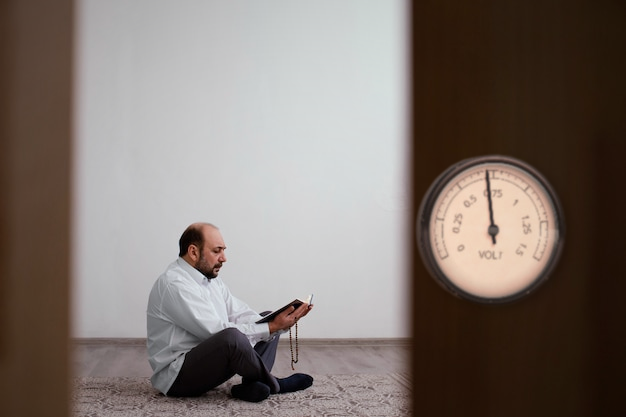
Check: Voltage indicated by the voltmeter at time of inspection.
0.7 V
